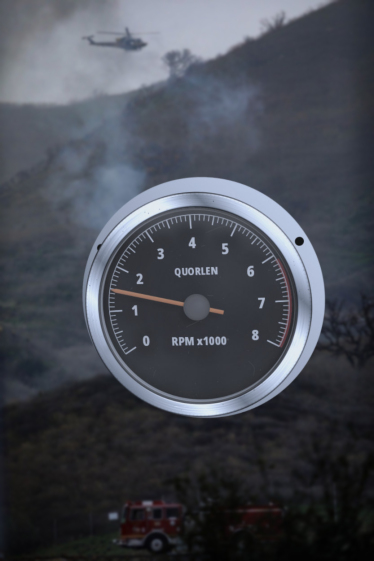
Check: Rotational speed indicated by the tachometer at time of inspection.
1500 rpm
